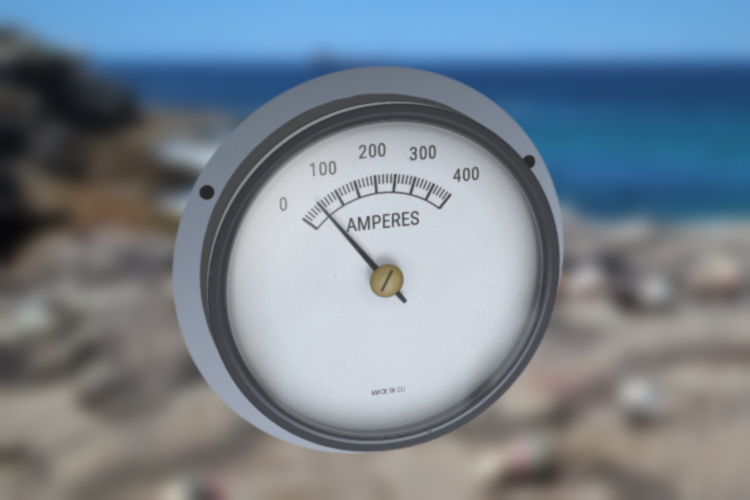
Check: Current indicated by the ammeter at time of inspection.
50 A
